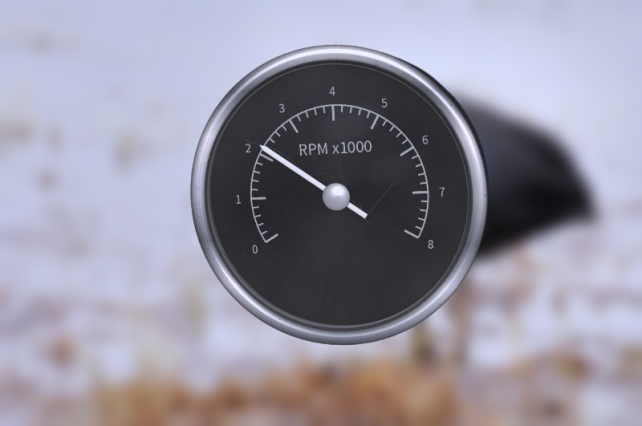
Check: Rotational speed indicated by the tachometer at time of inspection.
2200 rpm
